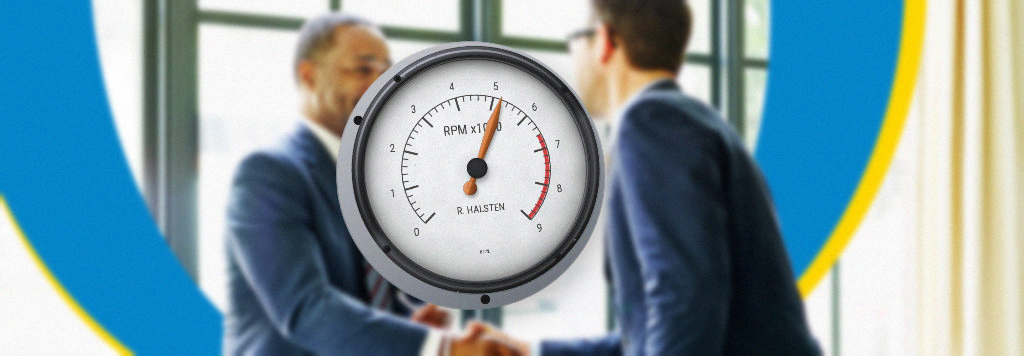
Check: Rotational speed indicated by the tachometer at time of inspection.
5200 rpm
